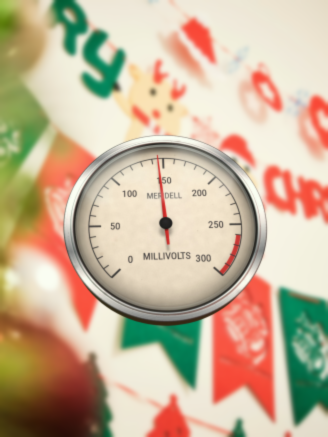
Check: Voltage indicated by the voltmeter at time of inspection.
145 mV
